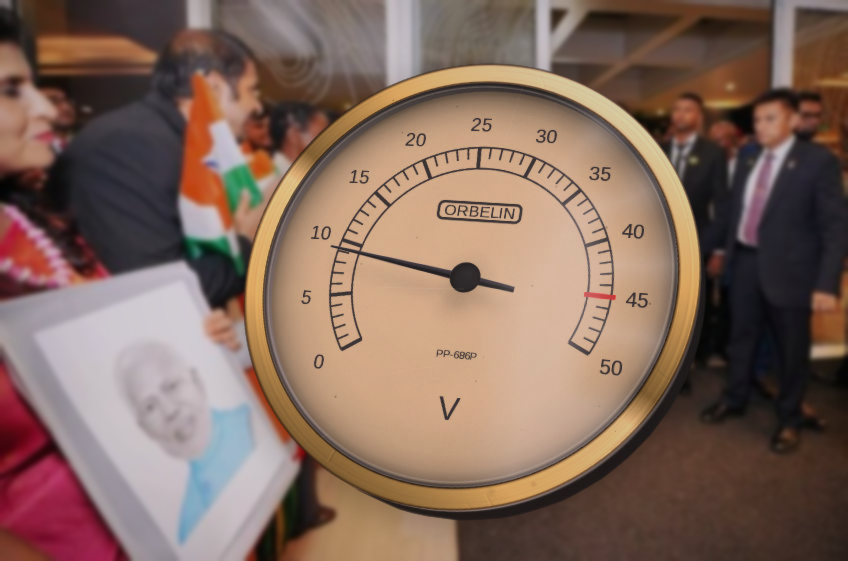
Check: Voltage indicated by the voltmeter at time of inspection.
9 V
